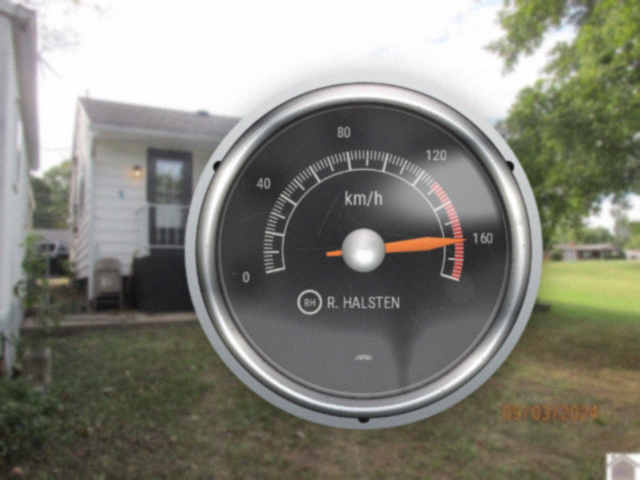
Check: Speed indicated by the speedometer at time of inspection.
160 km/h
